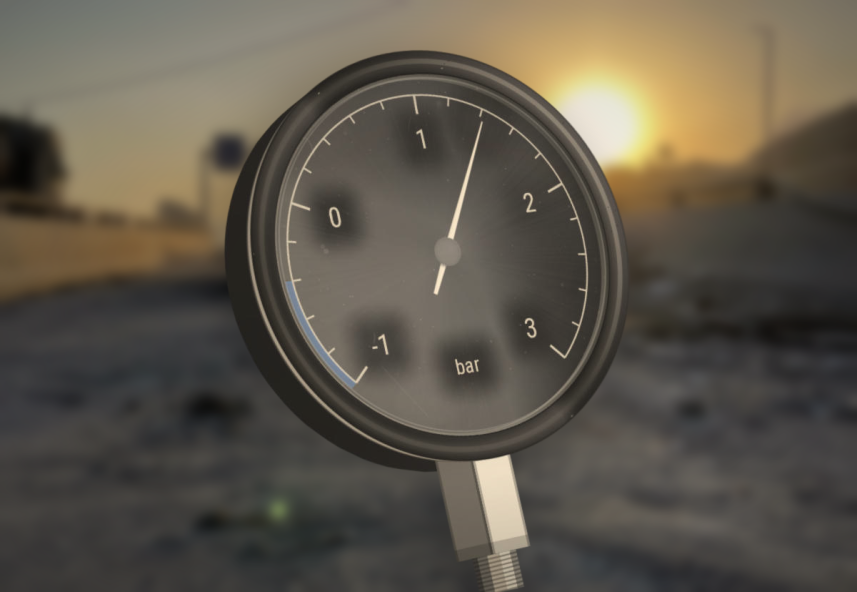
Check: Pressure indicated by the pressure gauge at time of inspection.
1.4 bar
